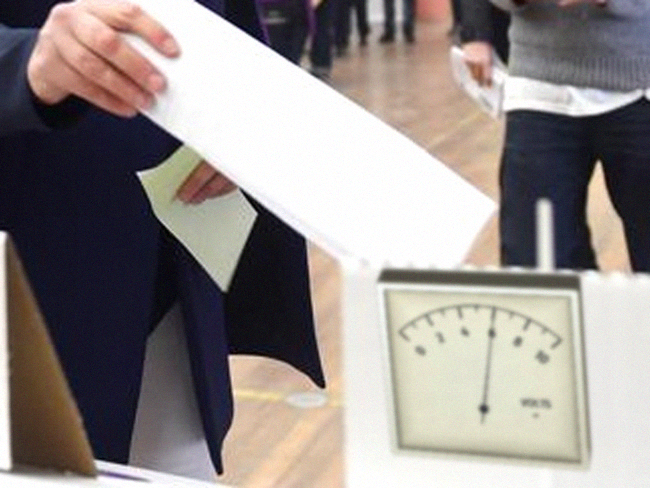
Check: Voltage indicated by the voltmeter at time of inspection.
6 V
